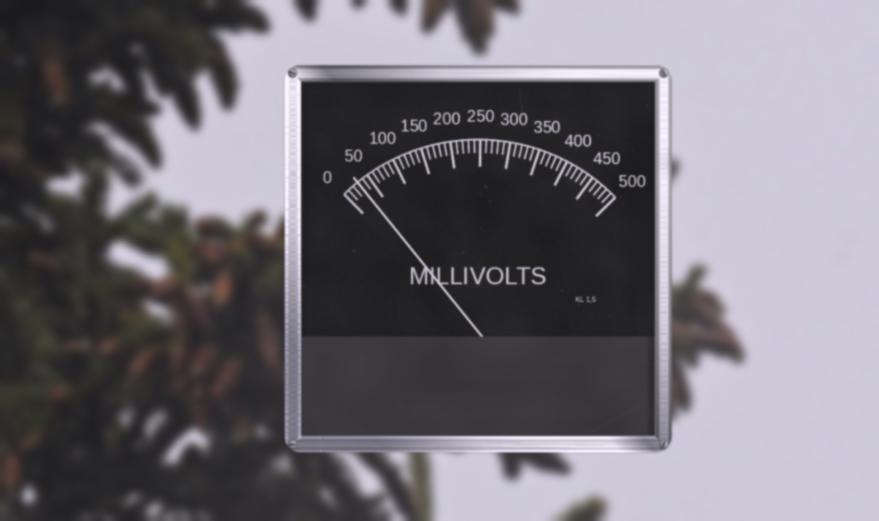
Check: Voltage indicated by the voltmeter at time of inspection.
30 mV
